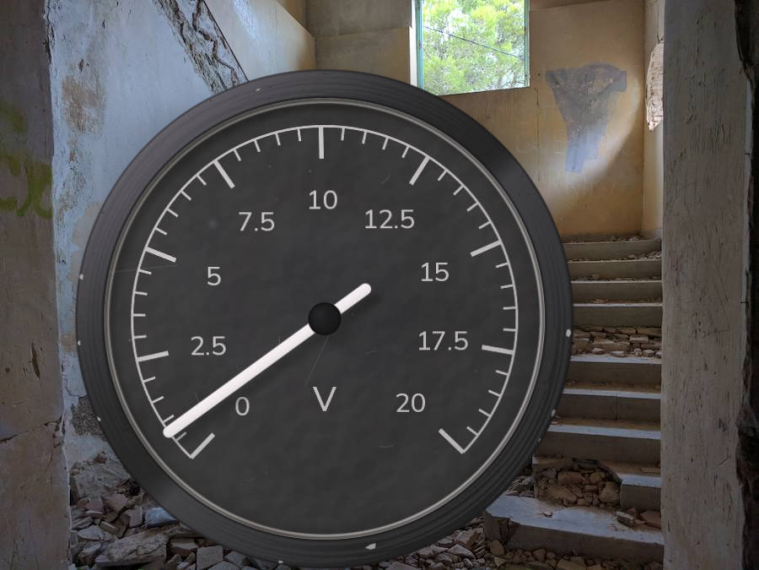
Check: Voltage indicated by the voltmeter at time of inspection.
0.75 V
